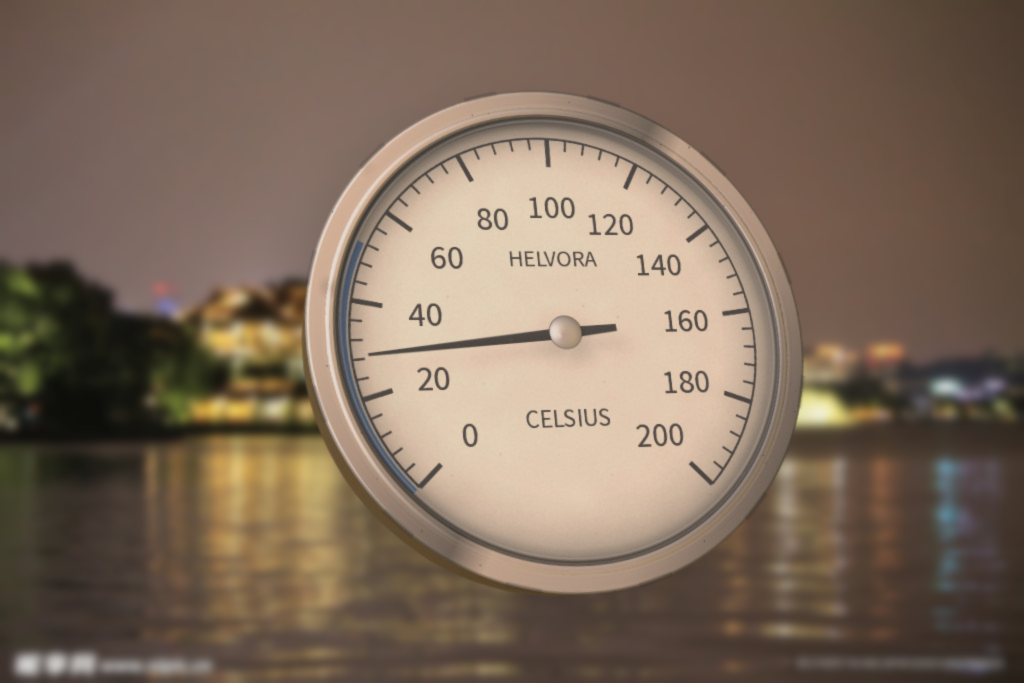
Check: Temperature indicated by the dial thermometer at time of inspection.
28 °C
